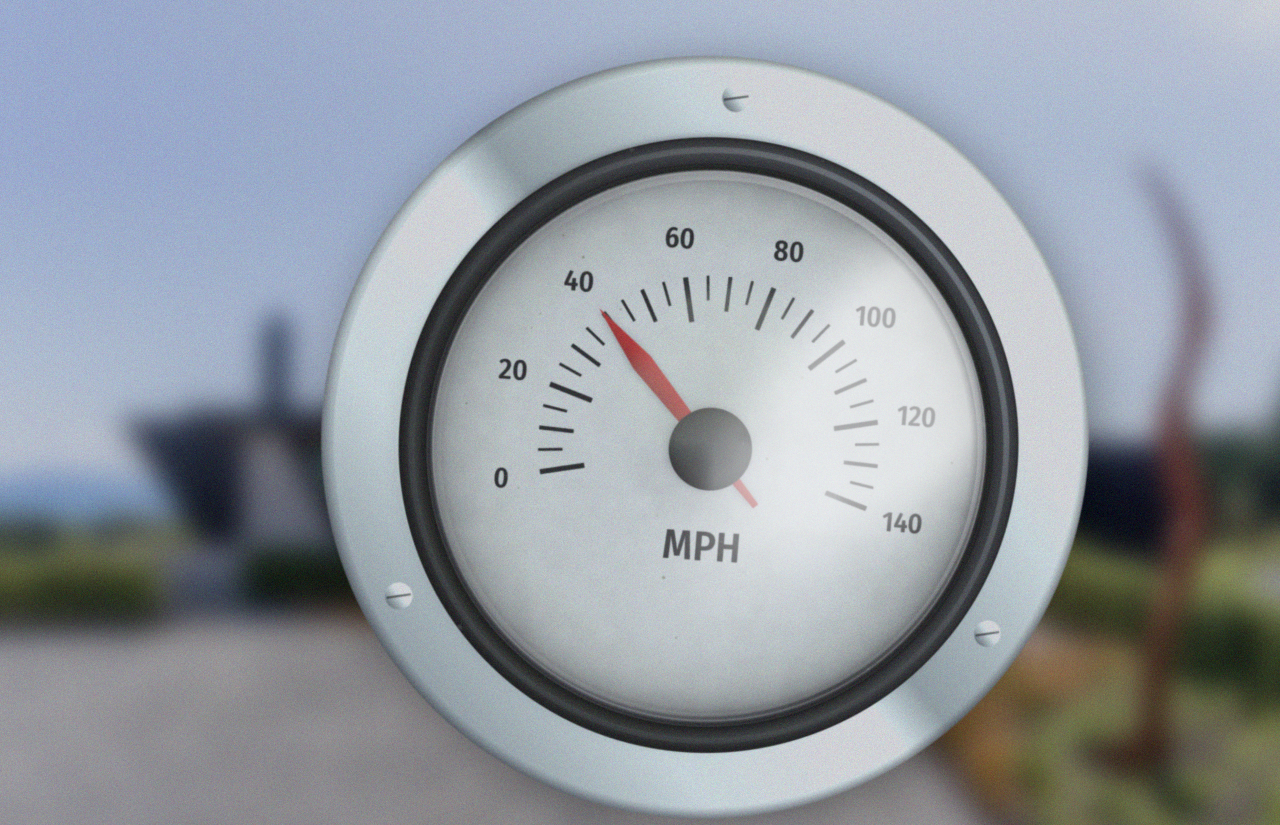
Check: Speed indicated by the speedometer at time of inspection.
40 mph
